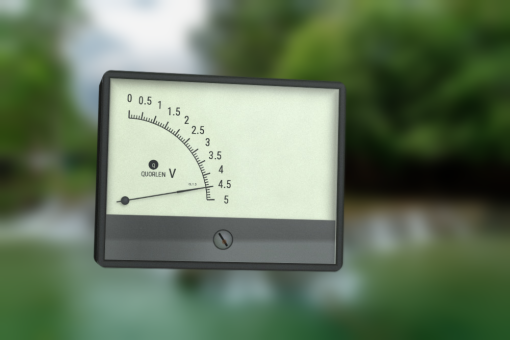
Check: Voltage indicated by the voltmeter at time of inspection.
4.5 V
